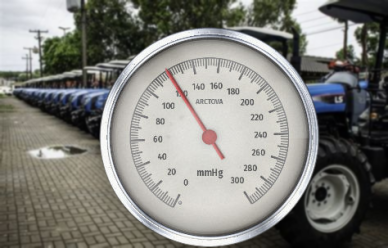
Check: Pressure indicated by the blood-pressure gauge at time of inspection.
120 mmHg
